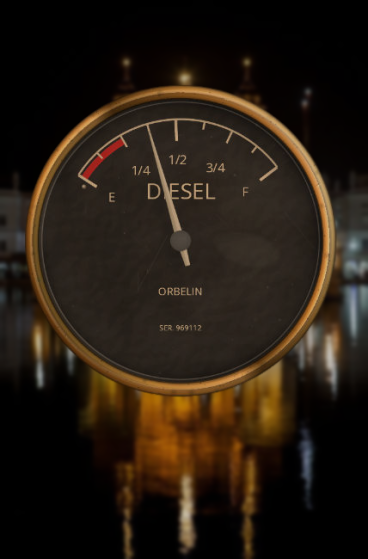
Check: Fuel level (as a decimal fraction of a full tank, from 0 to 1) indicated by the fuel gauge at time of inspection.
0.375
